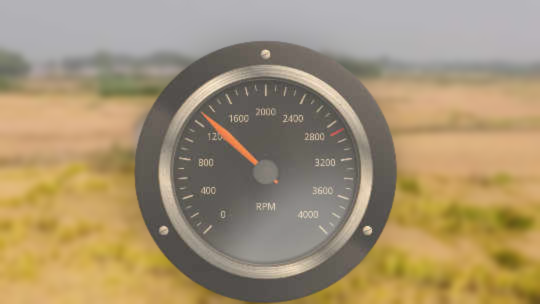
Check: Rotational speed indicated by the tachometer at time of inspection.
1300 rpm
